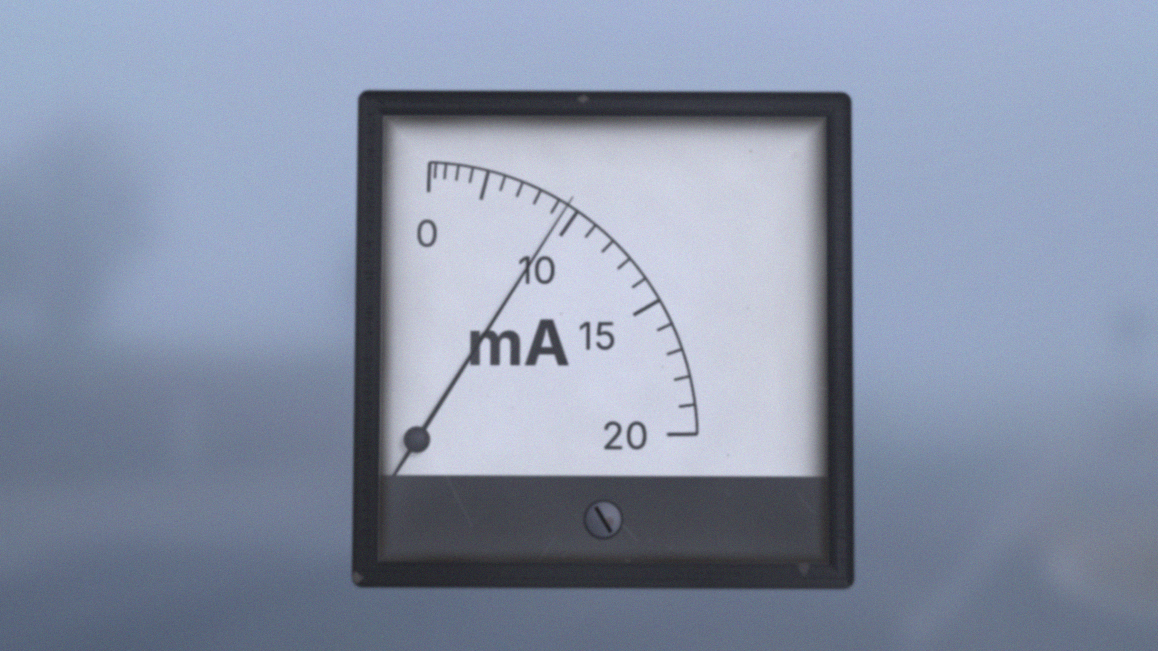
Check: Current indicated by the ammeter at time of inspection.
9.5 mA
